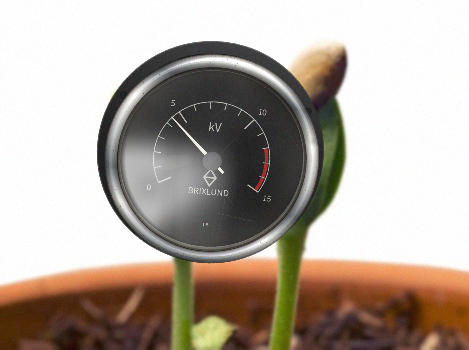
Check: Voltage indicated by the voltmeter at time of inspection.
4.5 kV
